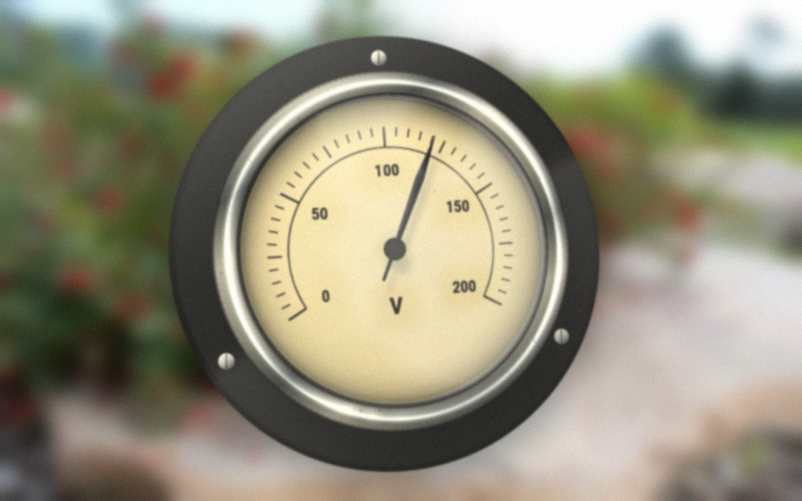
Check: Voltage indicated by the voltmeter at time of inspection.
120 V
